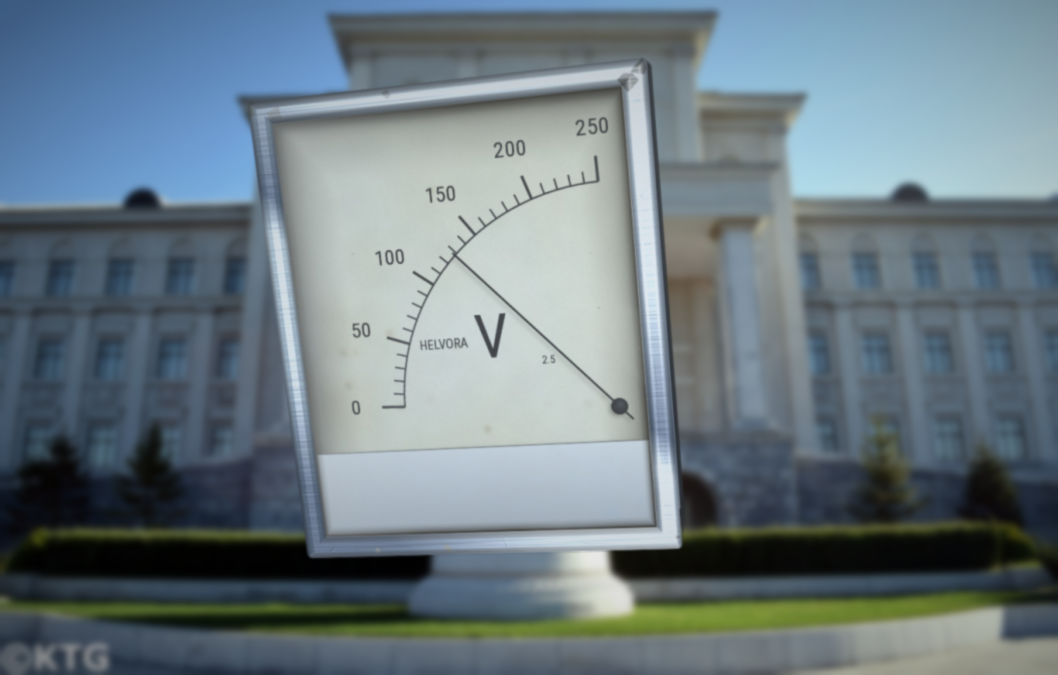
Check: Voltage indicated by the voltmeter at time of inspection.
130 V
